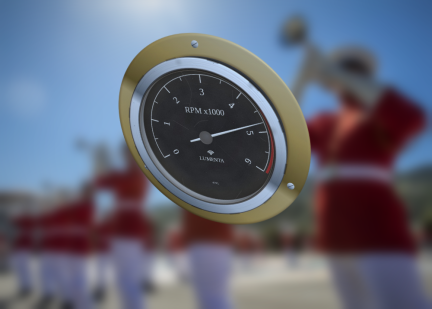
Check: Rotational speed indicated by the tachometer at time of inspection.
4750 rpm
